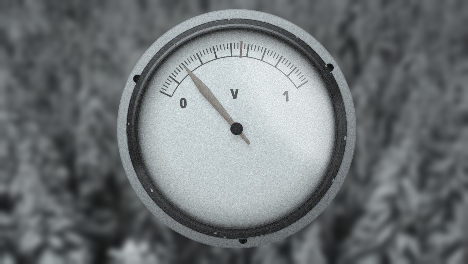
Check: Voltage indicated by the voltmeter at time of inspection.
0.2 V
